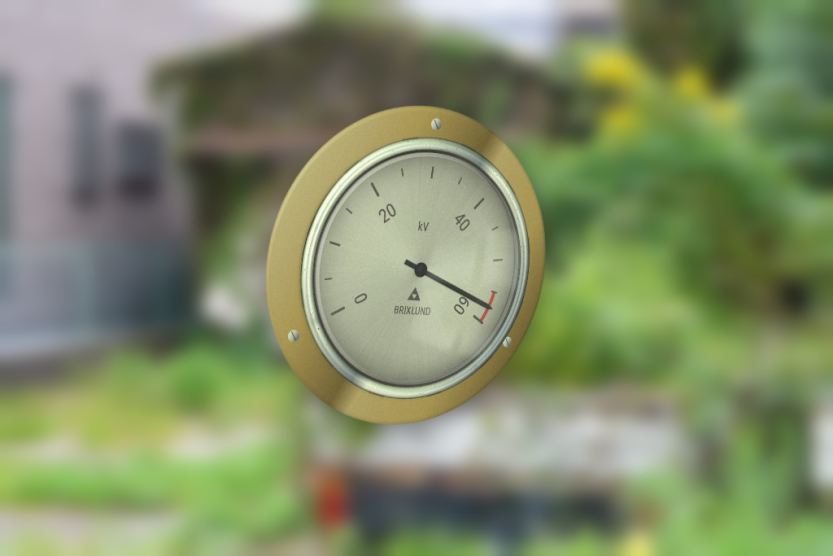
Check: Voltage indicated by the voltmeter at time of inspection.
57.5 kV
